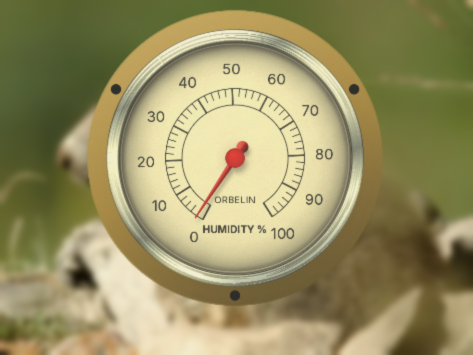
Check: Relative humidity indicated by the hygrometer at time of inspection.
2 %
